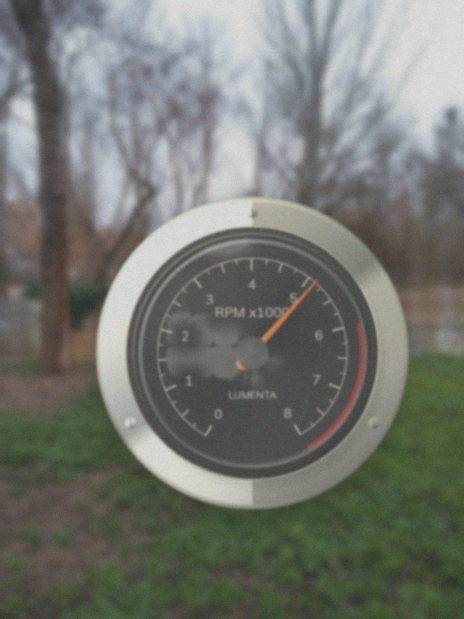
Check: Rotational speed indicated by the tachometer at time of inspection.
5125 rpm
